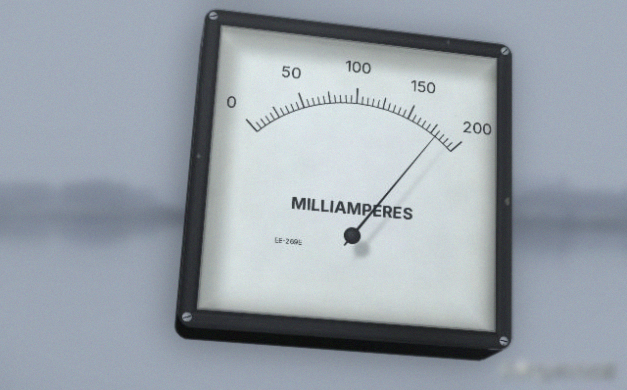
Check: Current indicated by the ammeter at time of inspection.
180 mA
